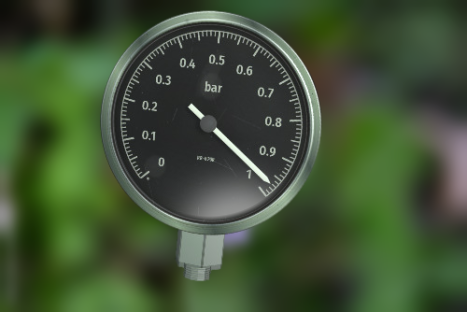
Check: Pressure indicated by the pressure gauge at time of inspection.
0.97 bar
